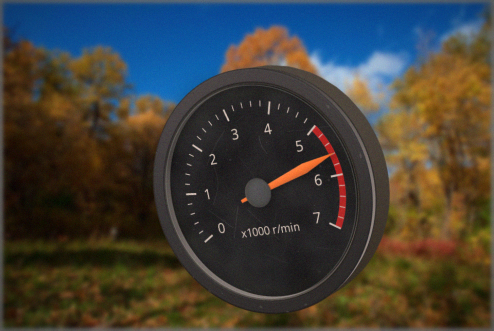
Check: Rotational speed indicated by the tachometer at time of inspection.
5600 rpm
